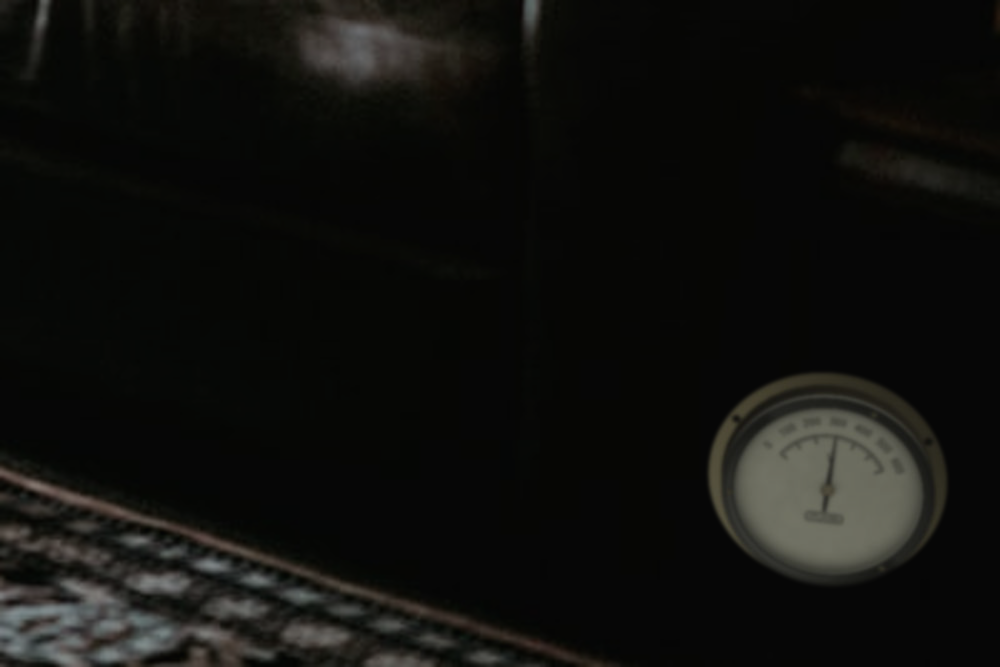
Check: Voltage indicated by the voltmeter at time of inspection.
300 V
